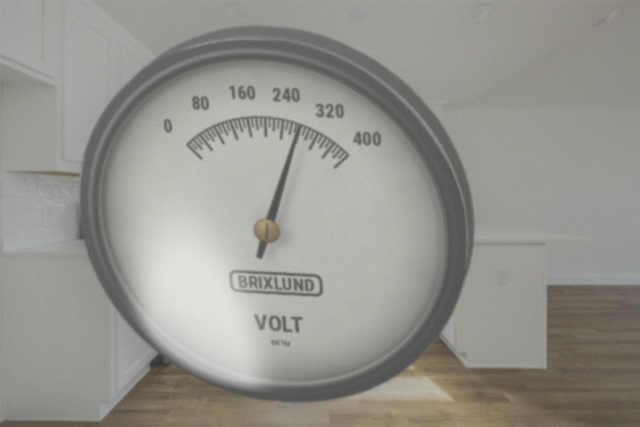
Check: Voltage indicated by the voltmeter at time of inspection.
280 V
